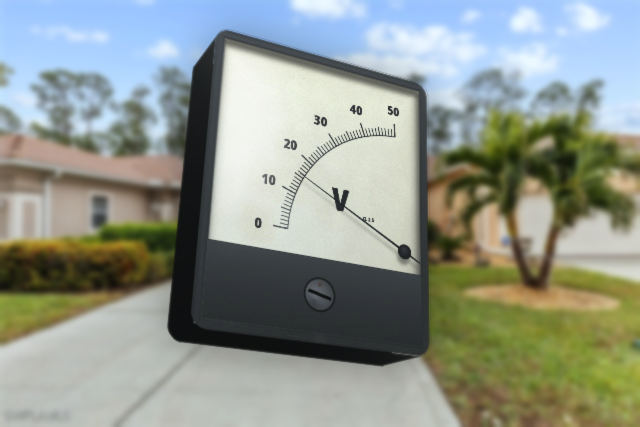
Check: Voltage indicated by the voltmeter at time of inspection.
15 V
